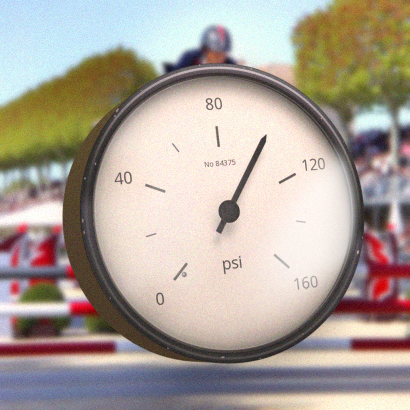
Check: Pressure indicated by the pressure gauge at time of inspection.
100 psi
